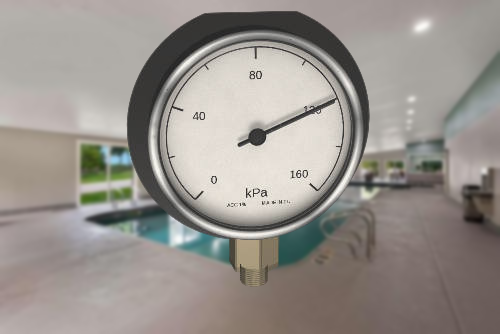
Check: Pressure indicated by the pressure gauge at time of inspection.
120 kPa
